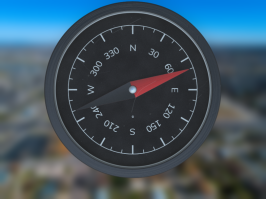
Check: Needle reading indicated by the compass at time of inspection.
70 °
